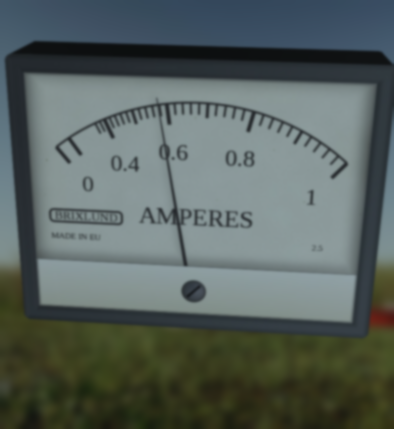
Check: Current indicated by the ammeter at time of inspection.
0.58 A
